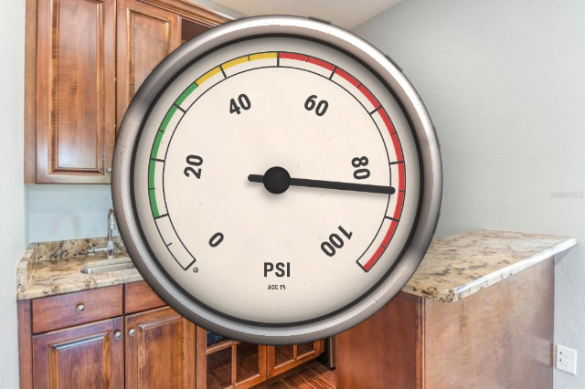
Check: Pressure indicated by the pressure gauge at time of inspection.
85 psi
